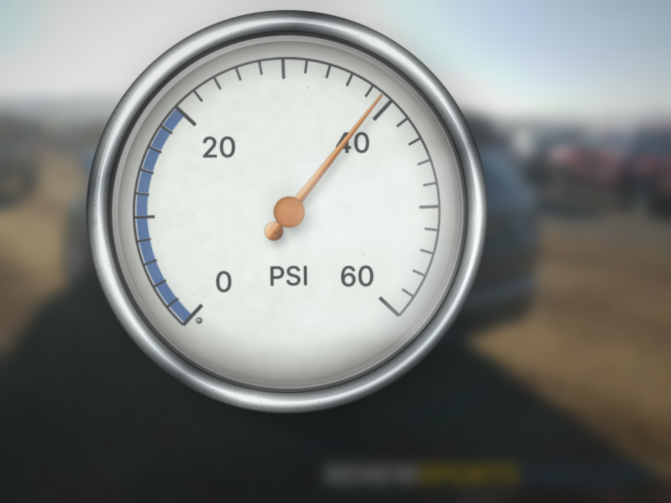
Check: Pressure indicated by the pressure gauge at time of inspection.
39 psi
